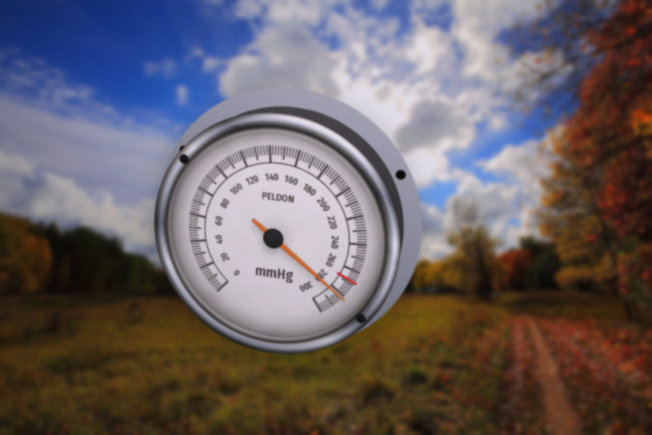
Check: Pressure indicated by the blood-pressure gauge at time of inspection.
280 mmHg
